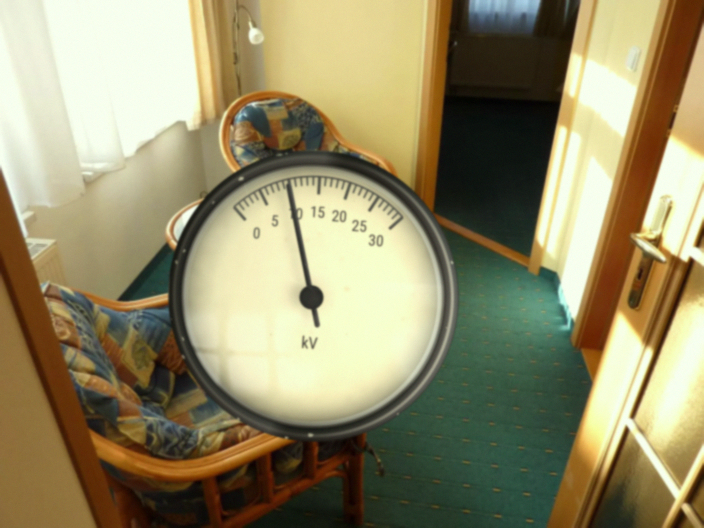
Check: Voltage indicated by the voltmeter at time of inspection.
10 kV
